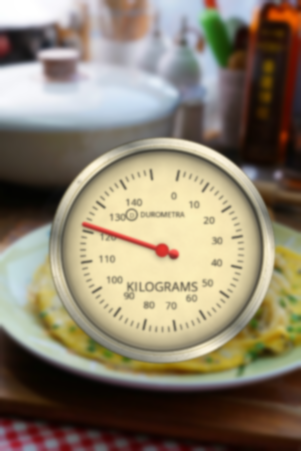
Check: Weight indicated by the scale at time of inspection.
122 kg
